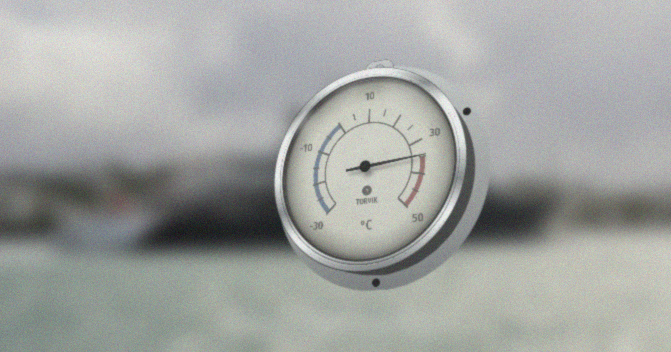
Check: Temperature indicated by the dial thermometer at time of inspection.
35 °C
